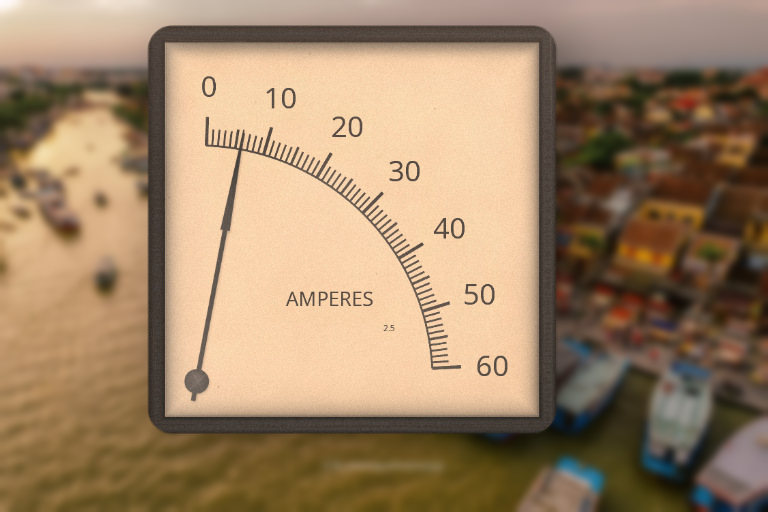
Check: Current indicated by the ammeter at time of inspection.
6 A
